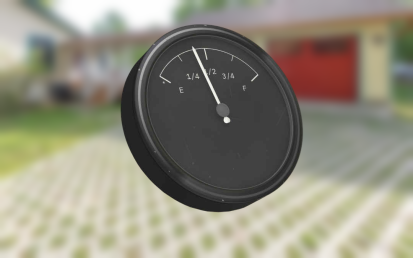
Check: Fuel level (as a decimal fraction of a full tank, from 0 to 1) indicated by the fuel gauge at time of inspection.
0.375
